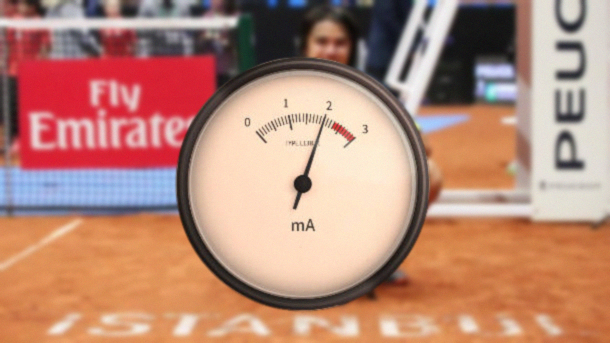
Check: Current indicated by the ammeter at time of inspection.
2 mA
